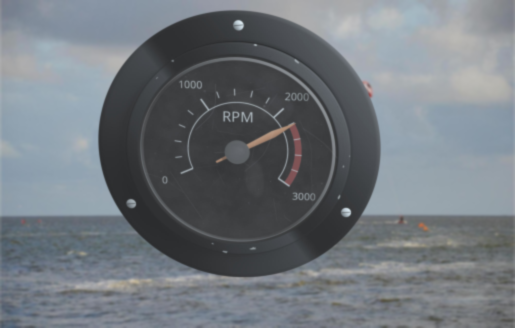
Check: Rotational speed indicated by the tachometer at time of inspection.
2200 rpm
